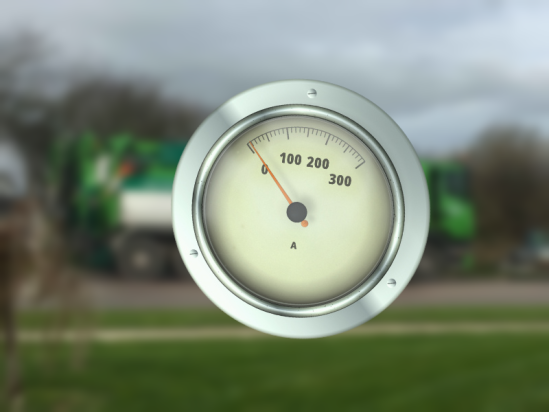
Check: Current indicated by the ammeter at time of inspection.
10 A
